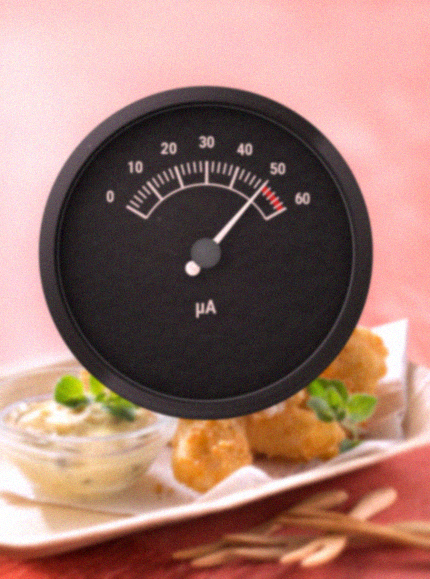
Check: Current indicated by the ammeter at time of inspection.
50 µA
